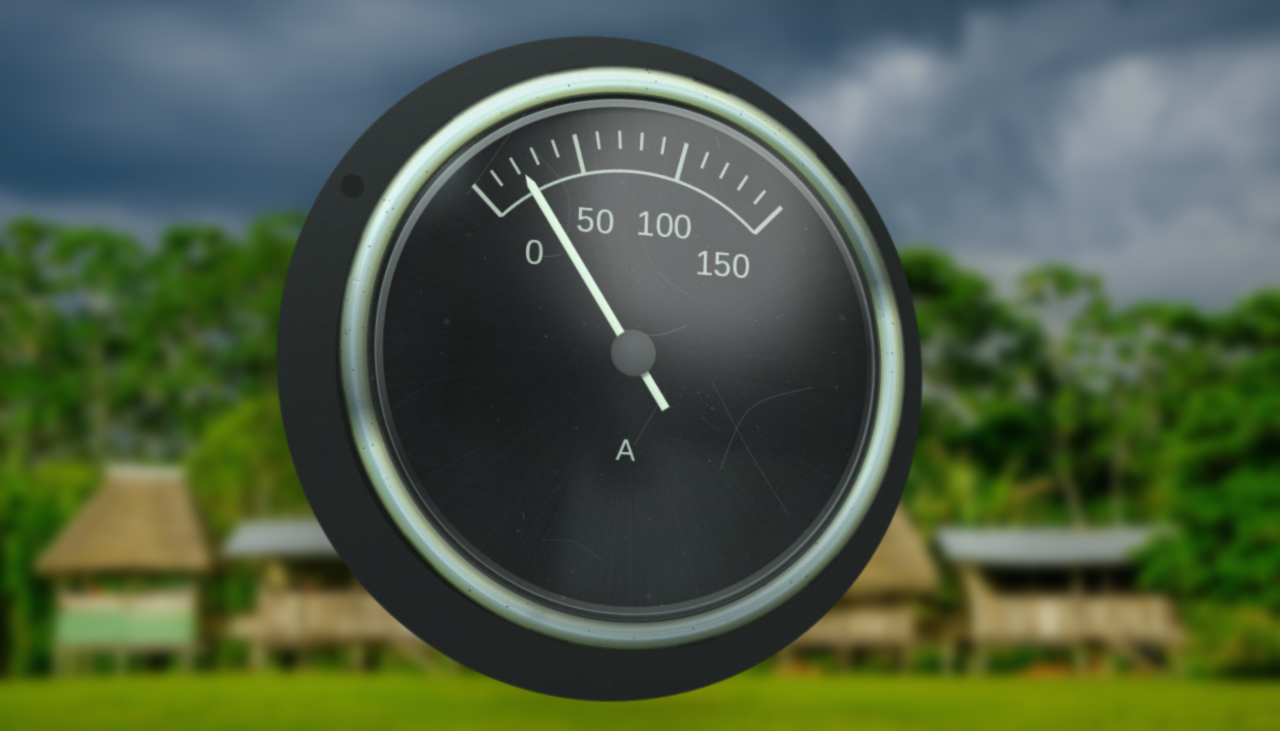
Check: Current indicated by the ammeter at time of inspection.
20 A
